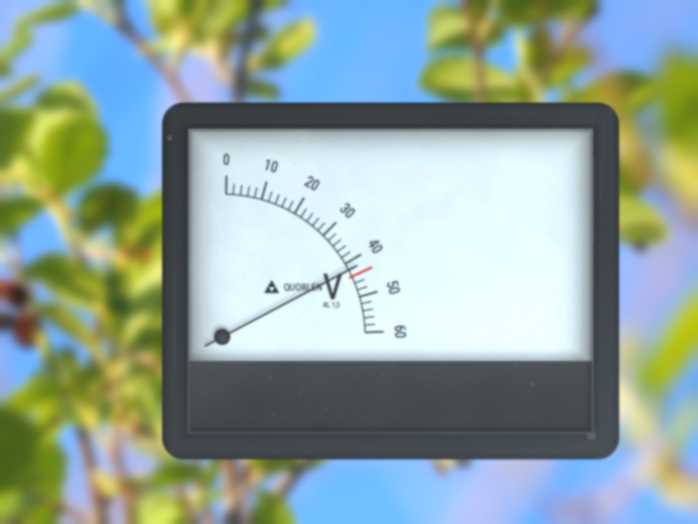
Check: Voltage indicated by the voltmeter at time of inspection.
42 V
